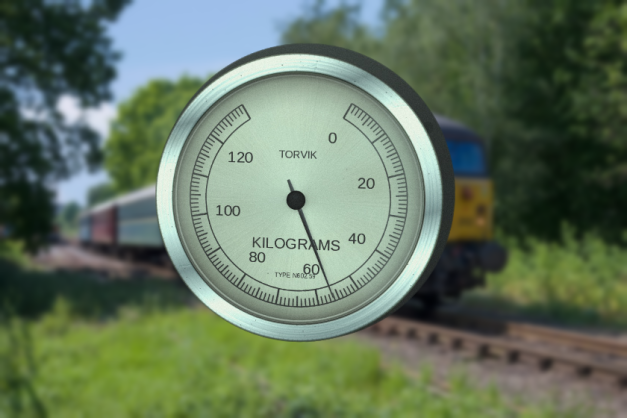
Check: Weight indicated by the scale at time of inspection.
56 kg
